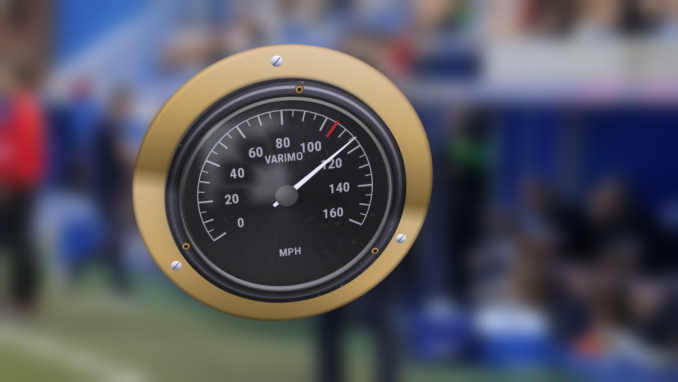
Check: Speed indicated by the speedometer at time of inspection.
115 mph
